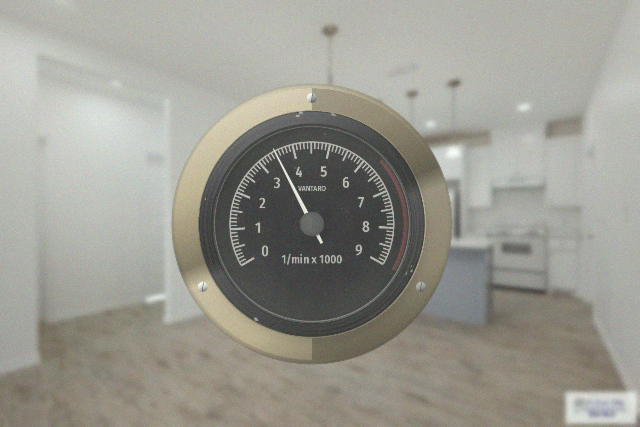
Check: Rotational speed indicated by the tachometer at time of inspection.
3500 rpm
